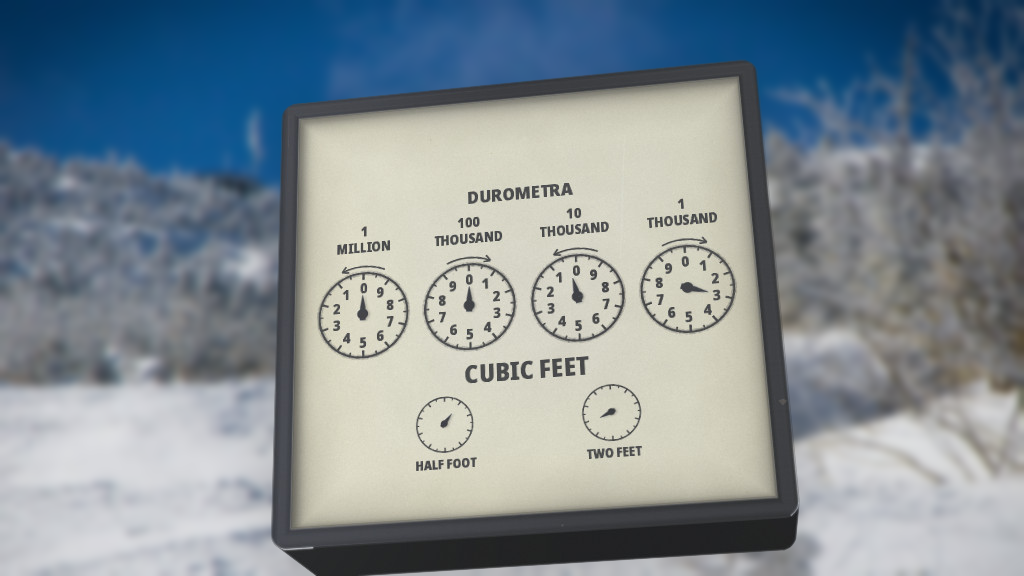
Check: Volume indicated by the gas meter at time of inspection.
300 ft³
